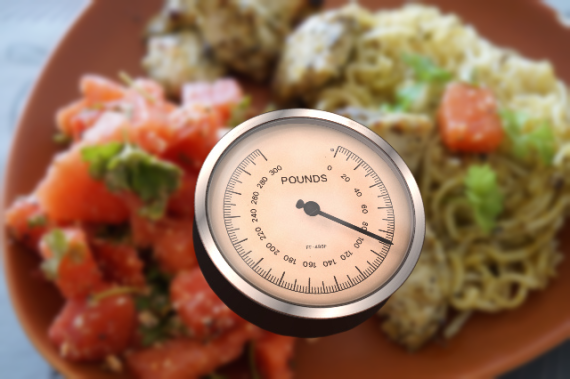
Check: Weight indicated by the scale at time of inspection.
90 lb
